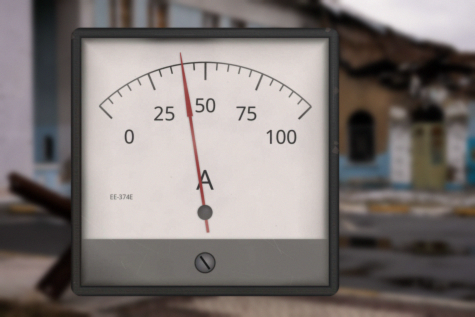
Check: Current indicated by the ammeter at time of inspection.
40 A
